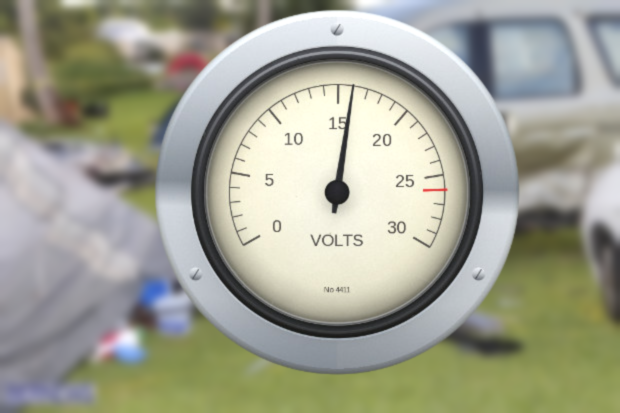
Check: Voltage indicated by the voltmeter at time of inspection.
16 V
